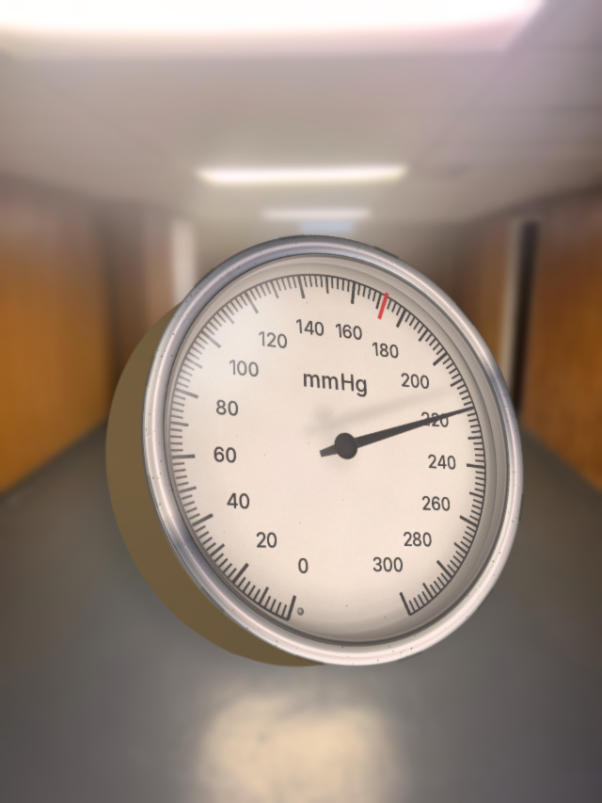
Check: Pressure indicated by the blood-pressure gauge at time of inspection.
220 mmHg
